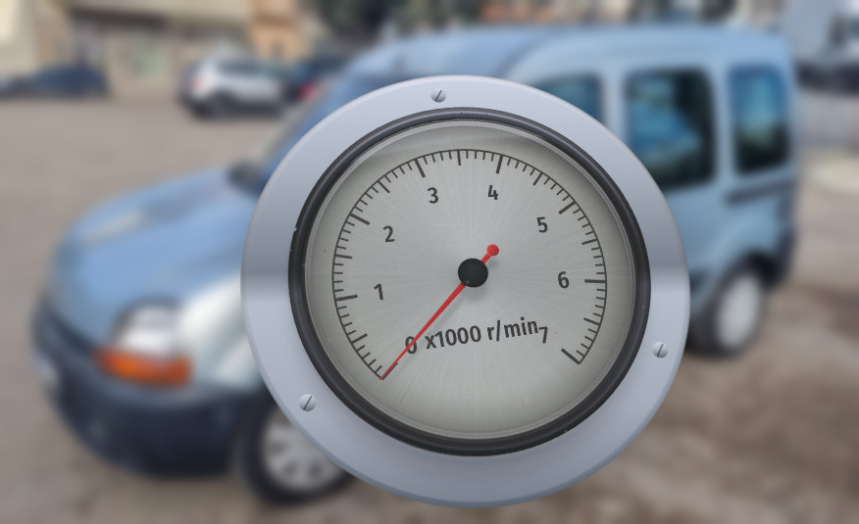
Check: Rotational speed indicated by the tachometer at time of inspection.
0 rpm
